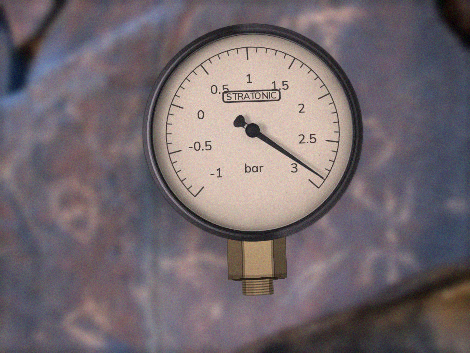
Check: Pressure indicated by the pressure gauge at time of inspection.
2.9 bar
